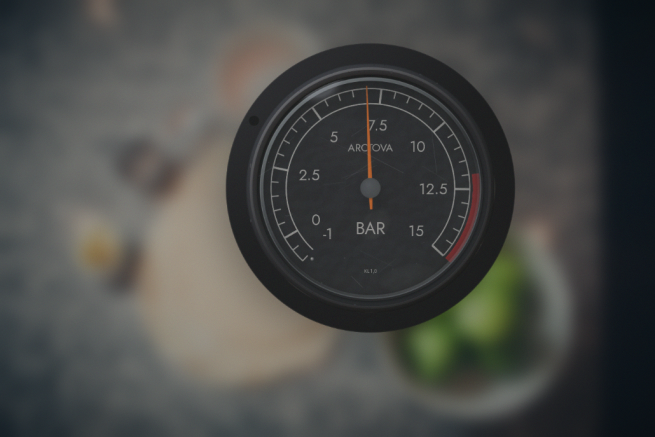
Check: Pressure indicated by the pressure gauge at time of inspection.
7 bar
